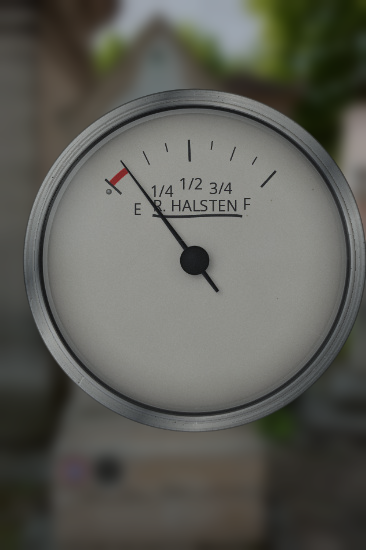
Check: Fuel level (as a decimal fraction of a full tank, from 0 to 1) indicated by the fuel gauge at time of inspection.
0.125
